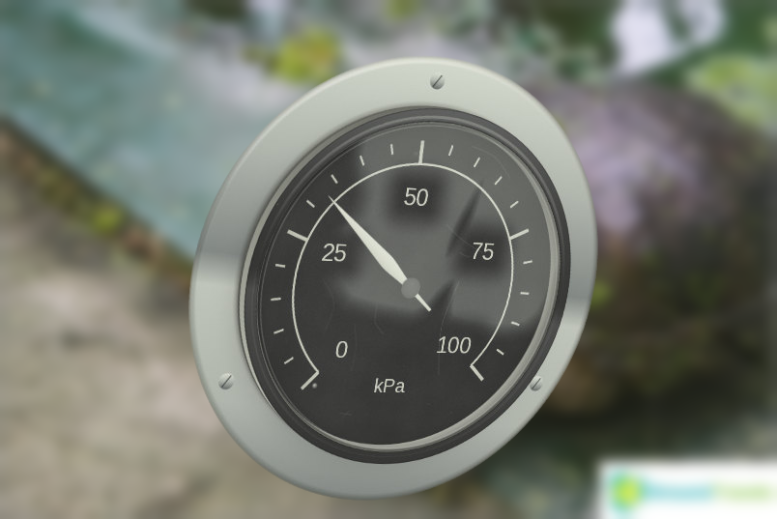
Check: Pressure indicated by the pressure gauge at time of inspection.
32.5 kPa
